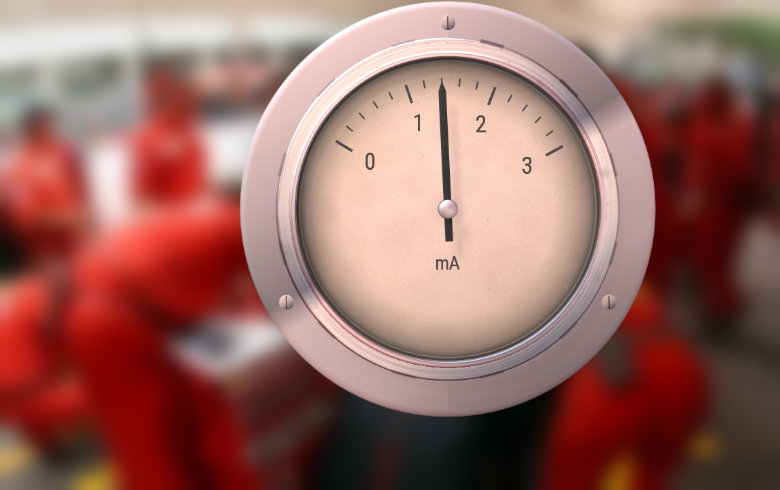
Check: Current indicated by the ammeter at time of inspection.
1.4 mA
